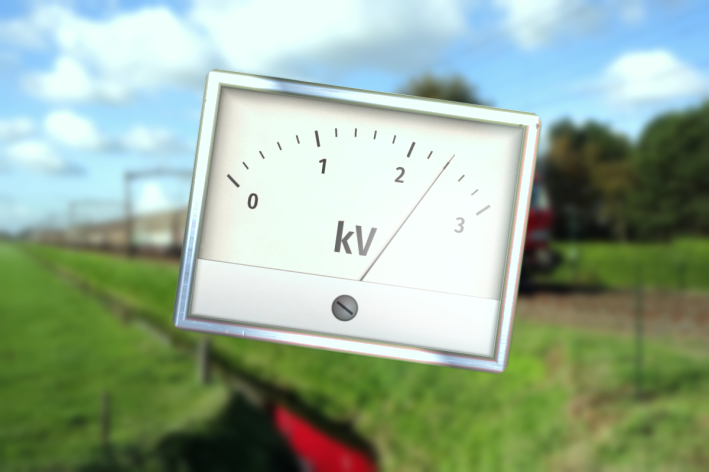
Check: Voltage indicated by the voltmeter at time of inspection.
2.4 kV
